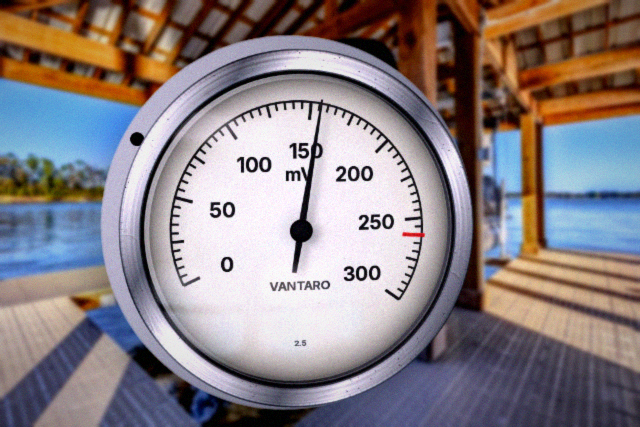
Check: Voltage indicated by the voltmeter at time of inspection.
155 mV
